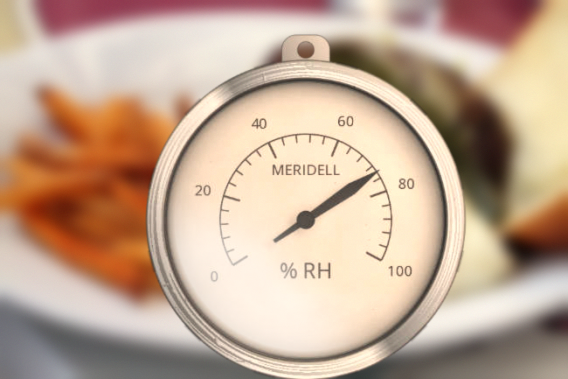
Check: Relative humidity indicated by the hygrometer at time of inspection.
74 %
